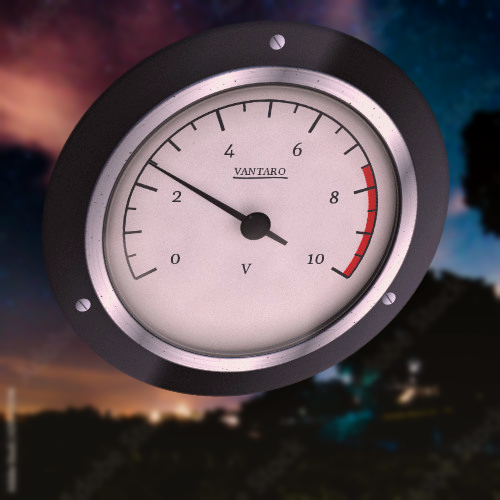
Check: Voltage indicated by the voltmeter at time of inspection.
2.5 V
